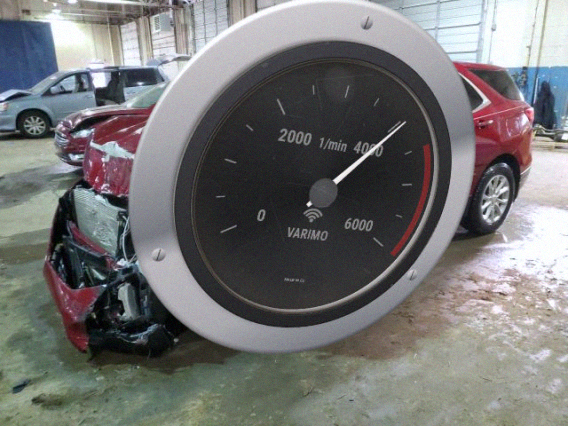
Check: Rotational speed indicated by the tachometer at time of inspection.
4000 rpm
